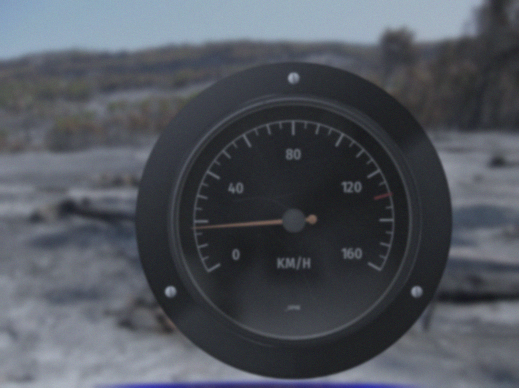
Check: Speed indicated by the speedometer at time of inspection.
17.5 km/h
